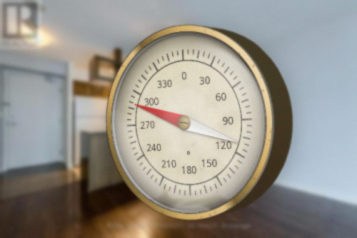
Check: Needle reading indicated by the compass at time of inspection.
290 °
